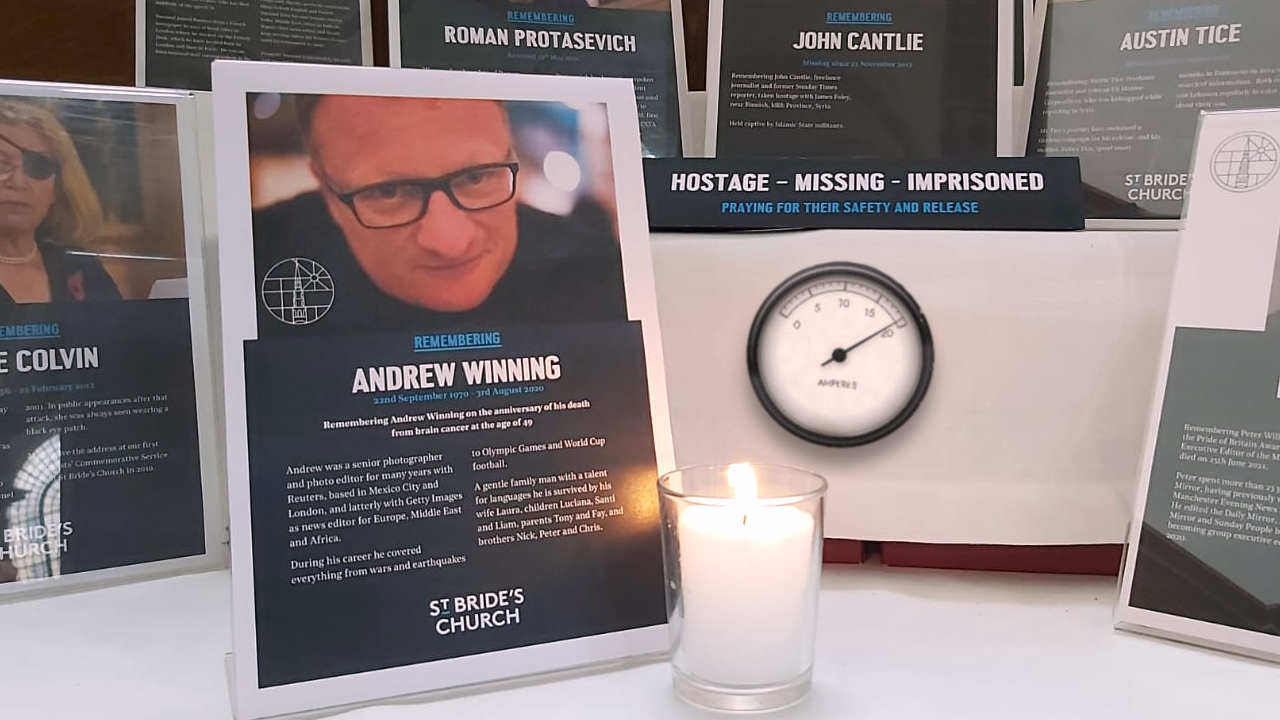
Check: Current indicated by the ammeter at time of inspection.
19 A
